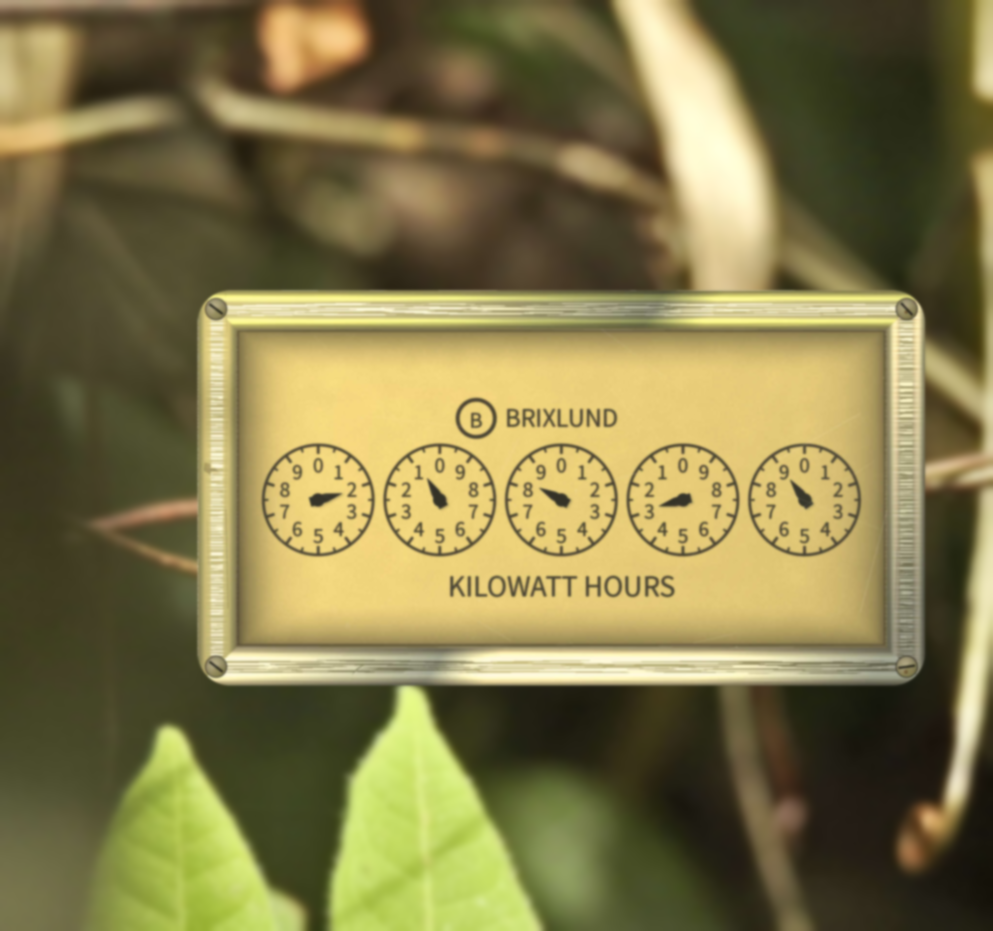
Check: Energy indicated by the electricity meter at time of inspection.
20829 kWh
